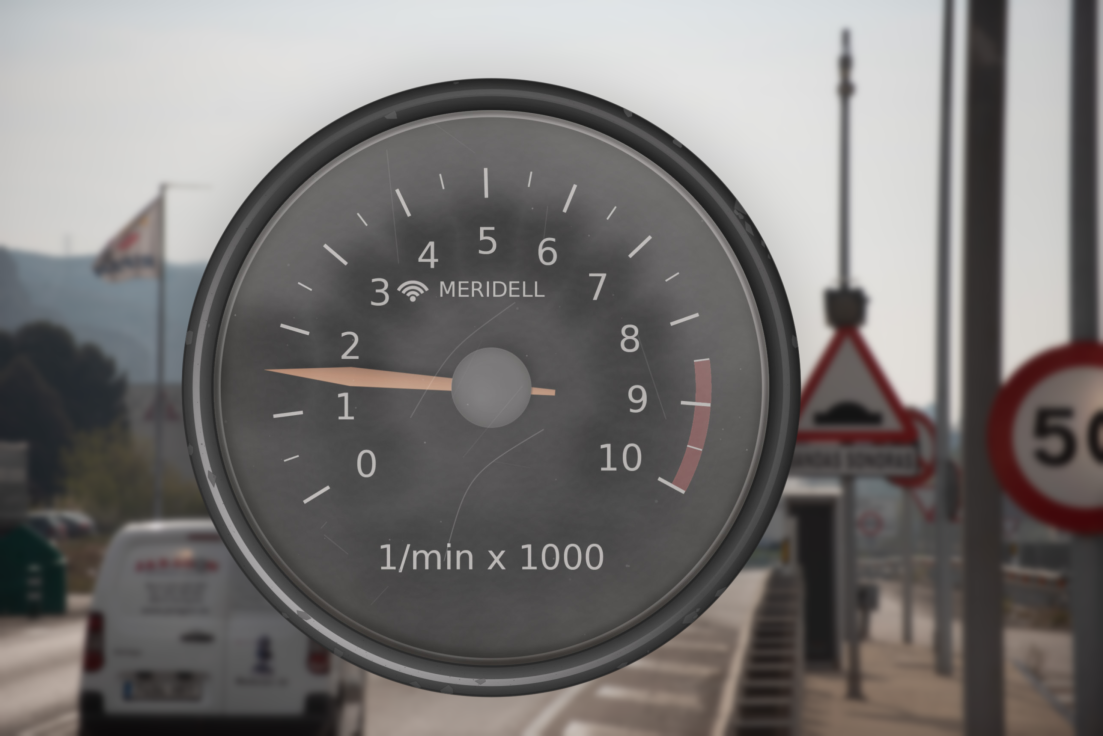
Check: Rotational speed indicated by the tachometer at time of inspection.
1500 rpm
